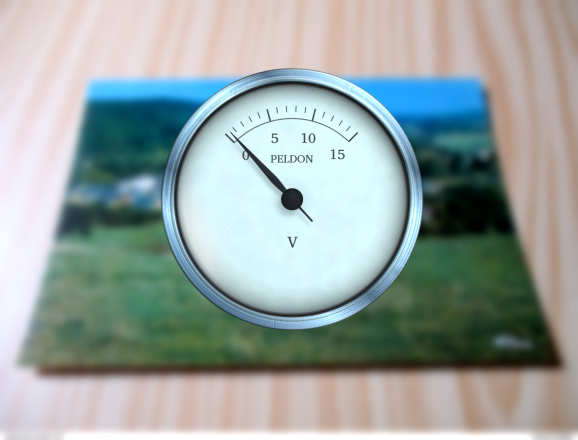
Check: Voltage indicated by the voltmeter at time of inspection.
0.5 V
